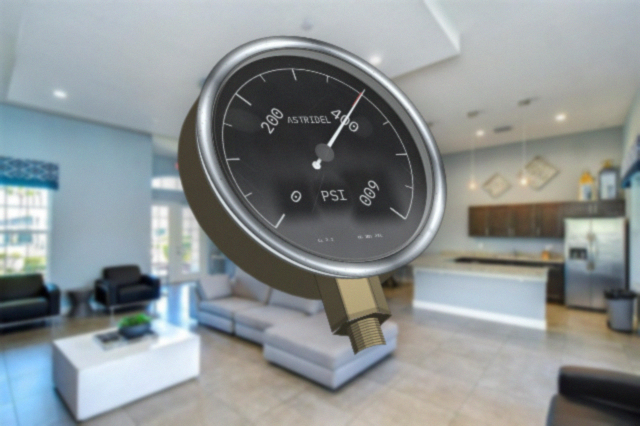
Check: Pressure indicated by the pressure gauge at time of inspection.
400 psi
